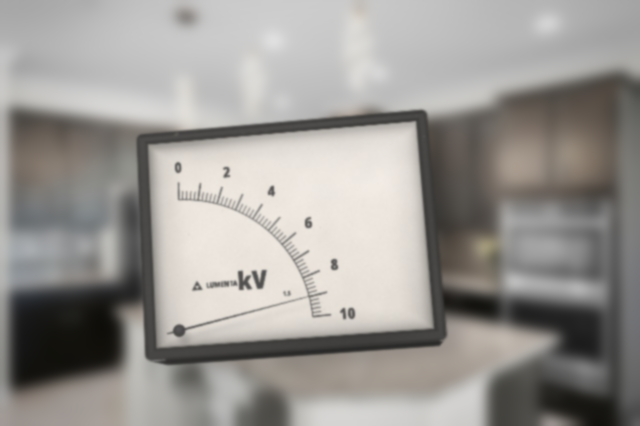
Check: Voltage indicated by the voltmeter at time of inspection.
9 kV
